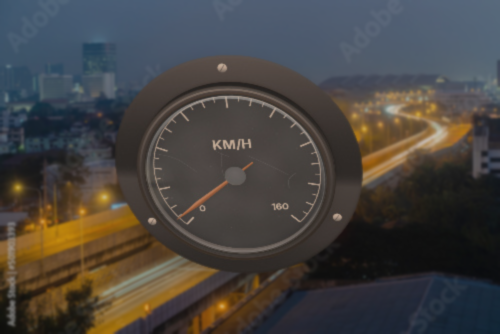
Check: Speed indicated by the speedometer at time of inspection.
5 km/h
